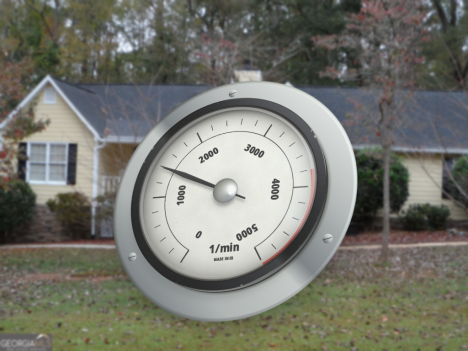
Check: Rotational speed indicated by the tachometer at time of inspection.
1400 rpm
